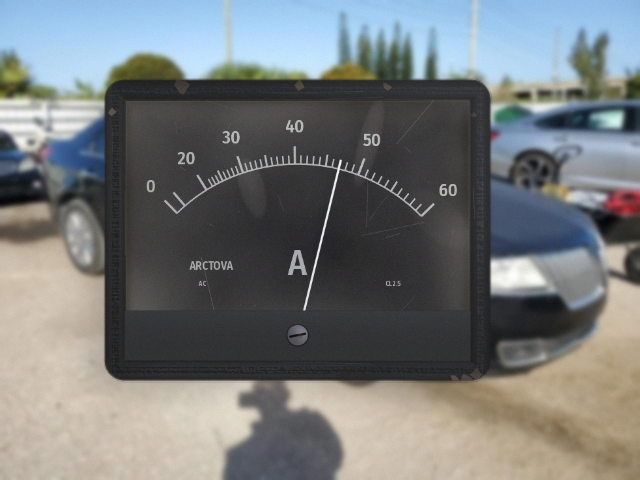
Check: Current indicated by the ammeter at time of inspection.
47 A
